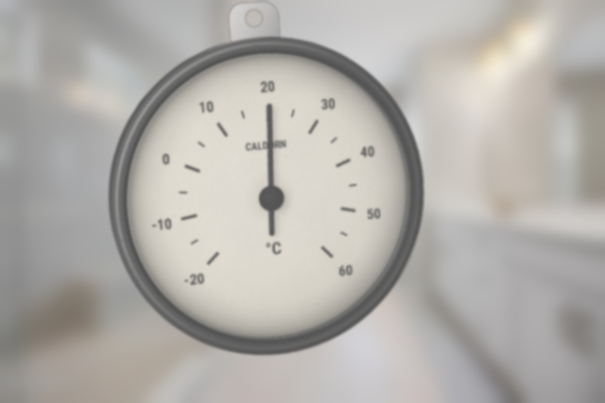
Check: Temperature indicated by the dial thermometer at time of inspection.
20 °C
